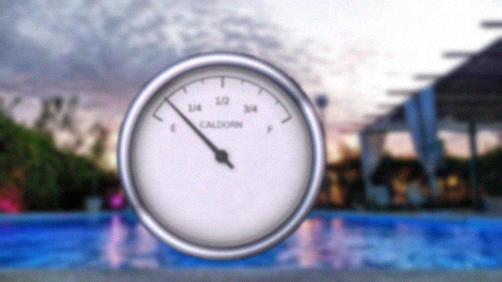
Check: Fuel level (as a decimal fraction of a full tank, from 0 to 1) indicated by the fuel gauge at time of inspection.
0.125
